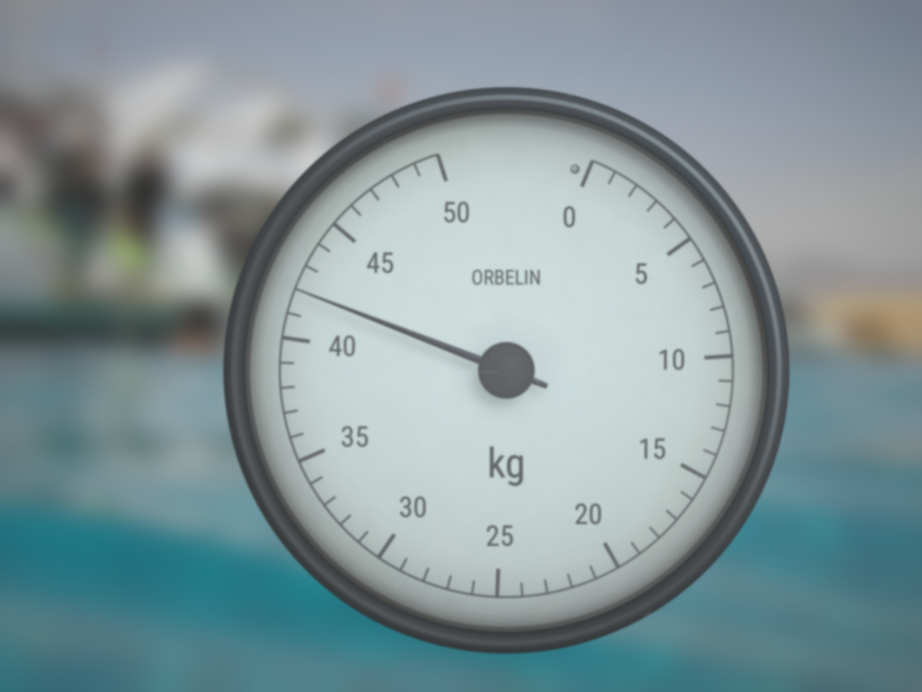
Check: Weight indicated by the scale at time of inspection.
42 kg
